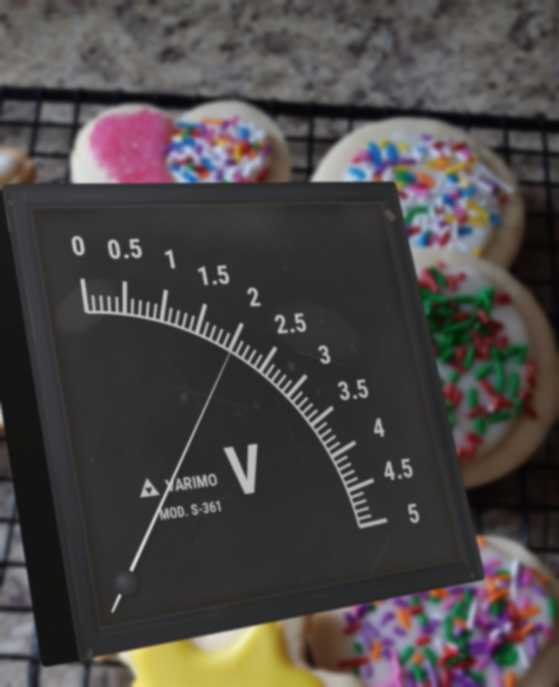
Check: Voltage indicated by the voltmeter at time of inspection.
2 V
